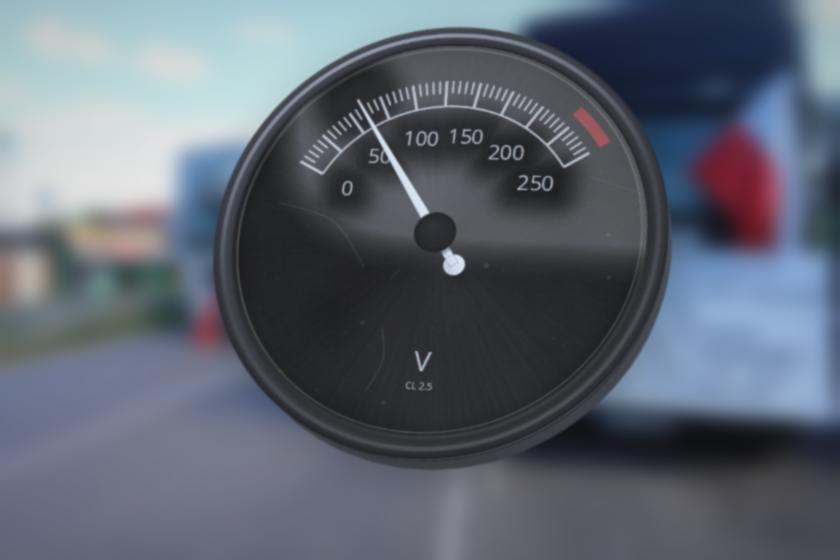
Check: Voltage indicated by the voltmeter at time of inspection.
60 V
